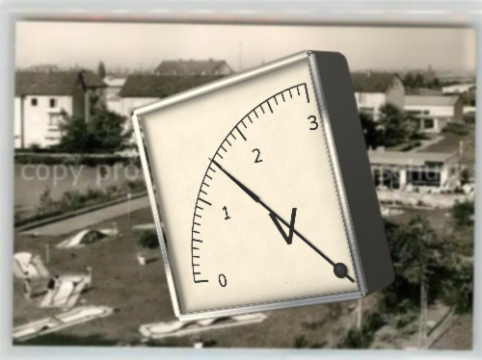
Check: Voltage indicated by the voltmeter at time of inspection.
1.5 V
